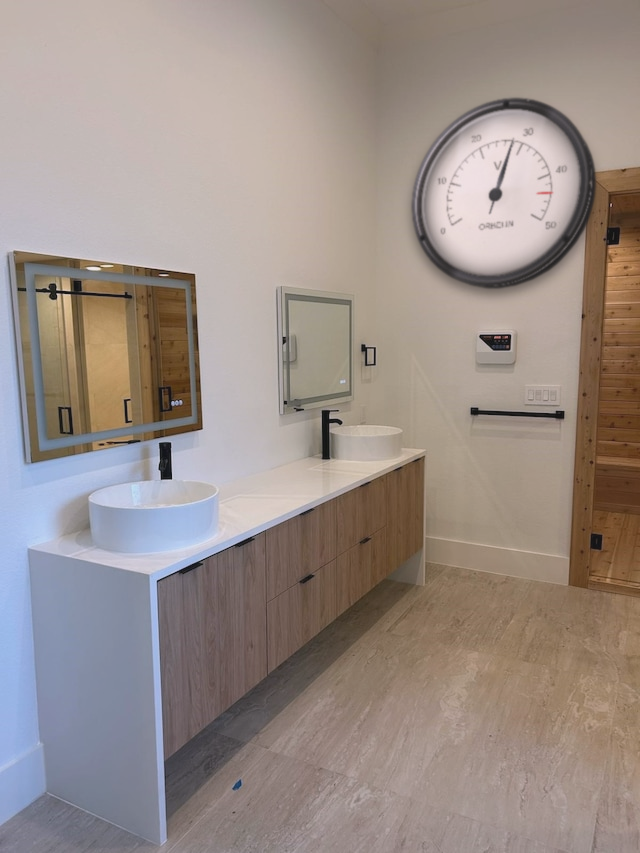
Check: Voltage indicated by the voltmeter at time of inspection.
28 V
